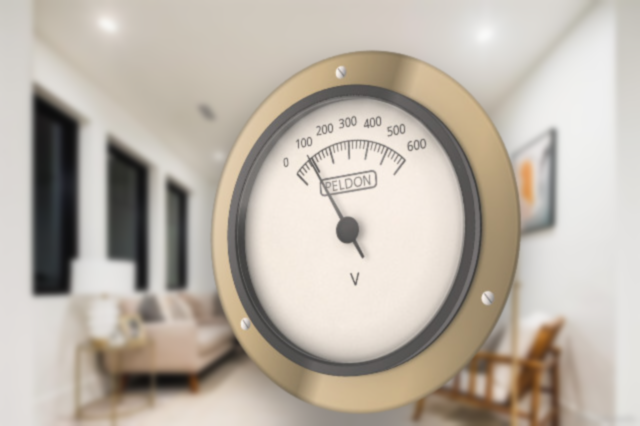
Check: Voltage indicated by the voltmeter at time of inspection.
100 V
